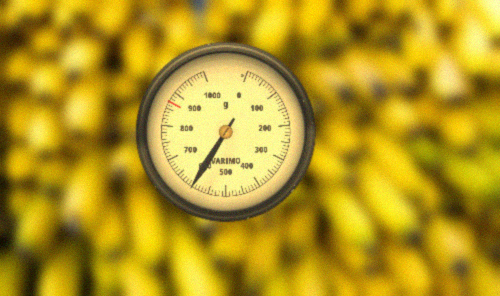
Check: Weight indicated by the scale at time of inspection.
600 g
